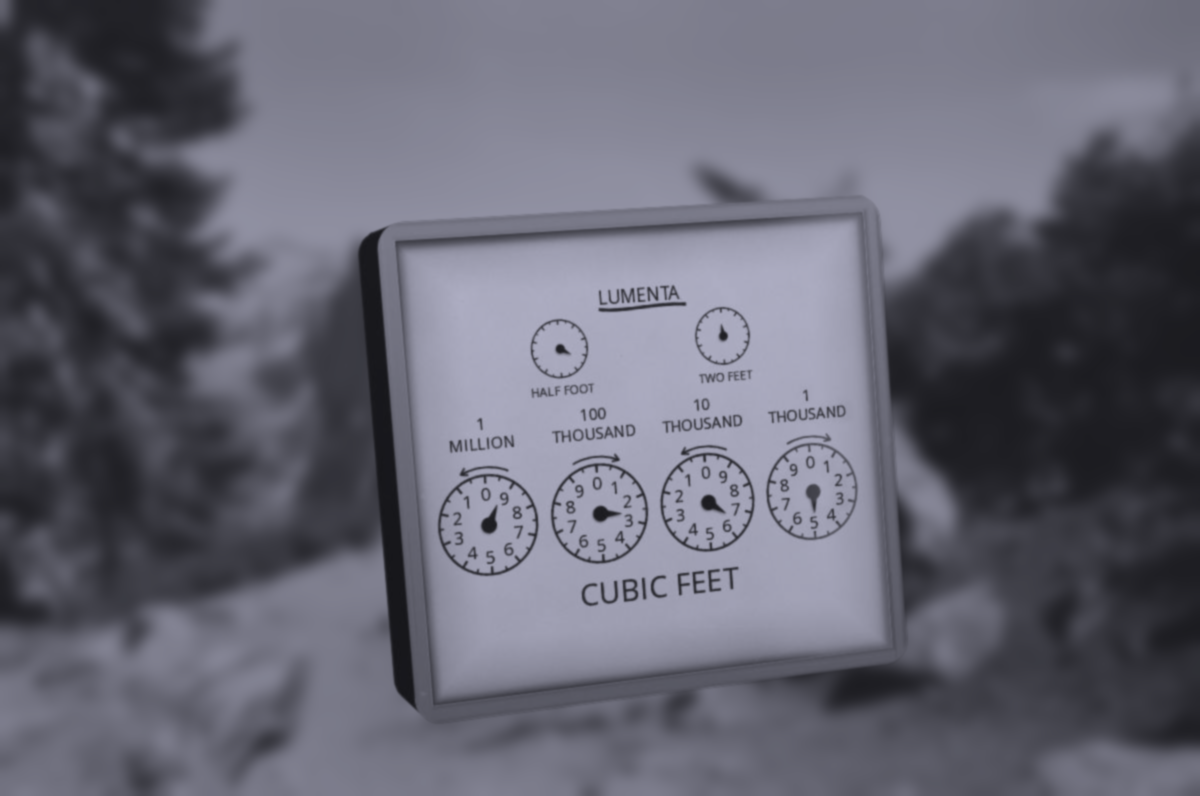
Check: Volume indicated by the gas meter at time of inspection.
926500 ft³
